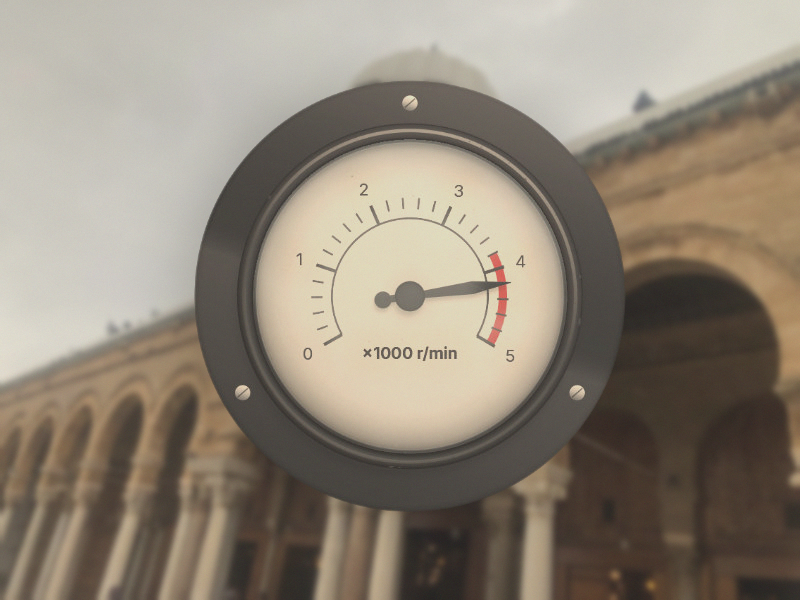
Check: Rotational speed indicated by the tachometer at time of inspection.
4200 rpm
